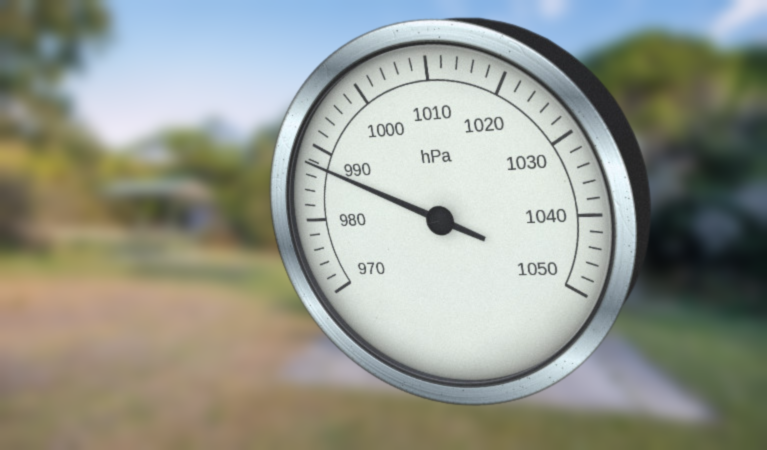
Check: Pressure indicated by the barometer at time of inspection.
988 hPa
